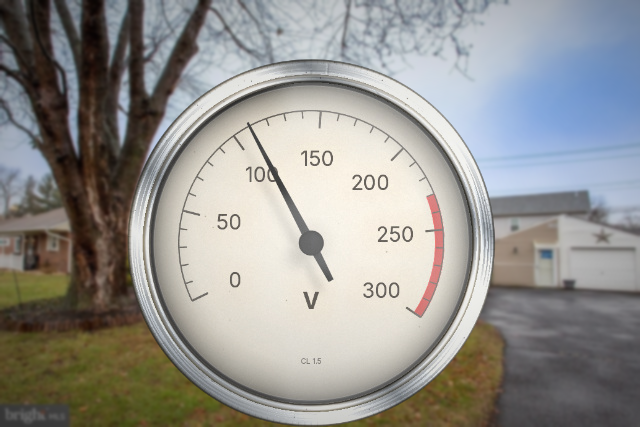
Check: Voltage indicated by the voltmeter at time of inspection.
110 V
